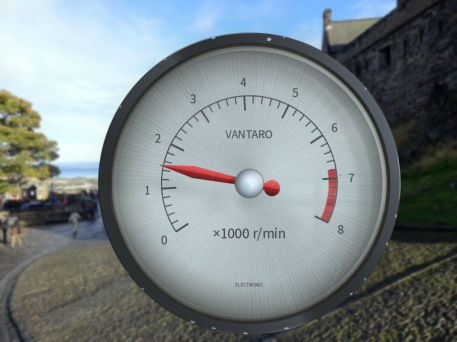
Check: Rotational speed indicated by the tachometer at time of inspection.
1500 rpm
